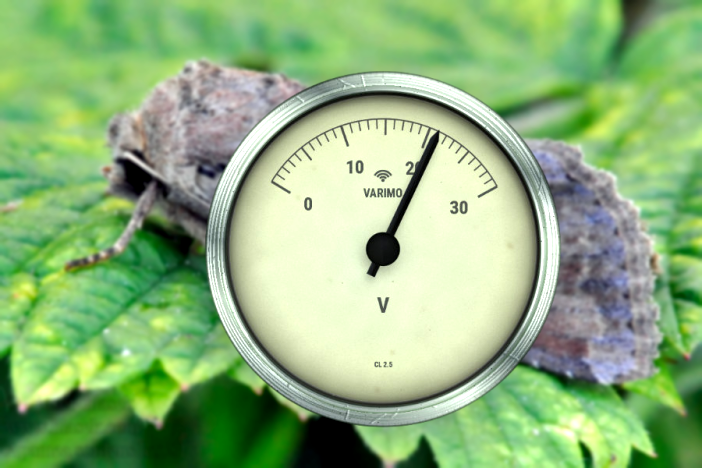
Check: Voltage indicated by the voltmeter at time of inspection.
21 V
